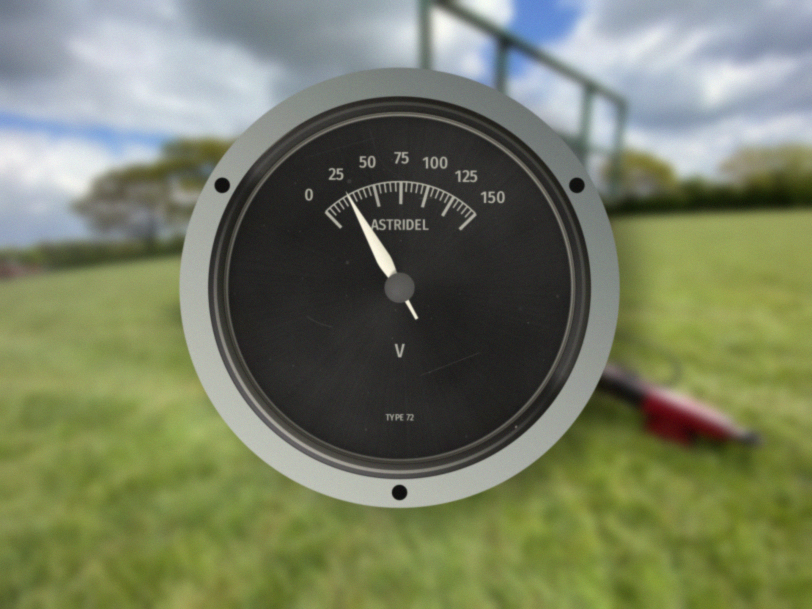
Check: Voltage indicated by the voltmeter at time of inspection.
25 V
